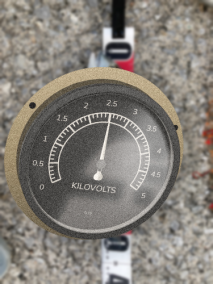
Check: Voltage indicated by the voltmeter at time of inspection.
2.5 kV
